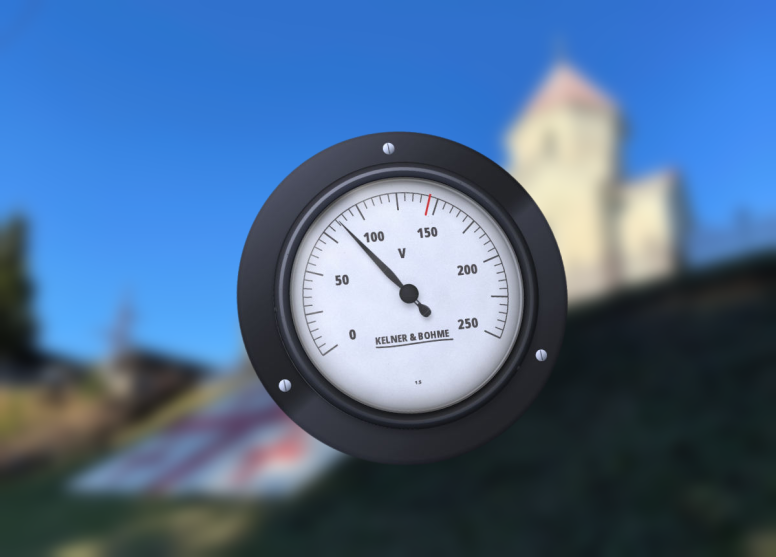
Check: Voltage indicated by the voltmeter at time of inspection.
85 V
